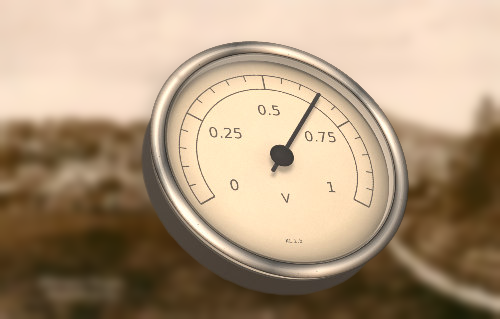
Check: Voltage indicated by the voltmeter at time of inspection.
0.65 V
